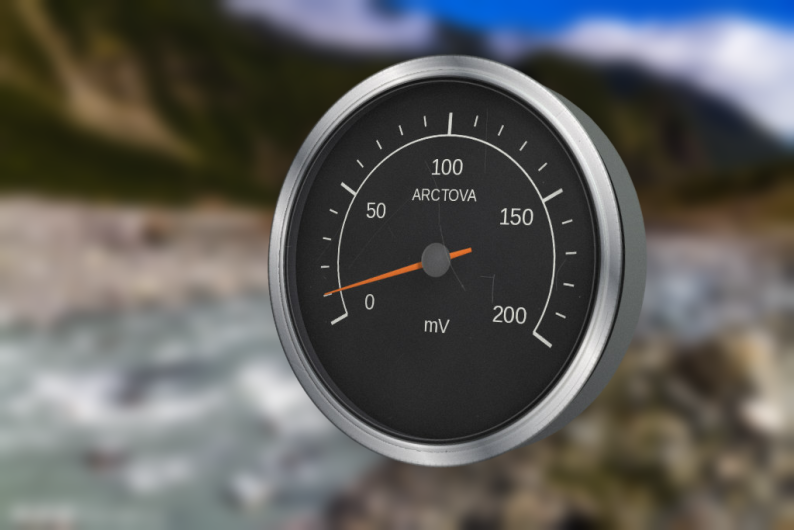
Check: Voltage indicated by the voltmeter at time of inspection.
10 mV
